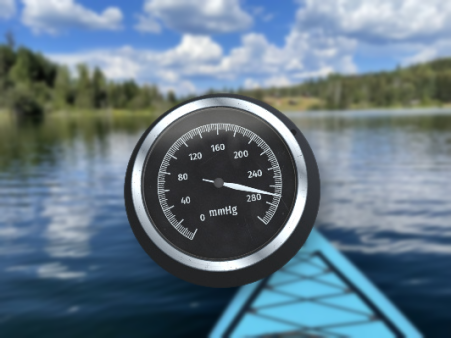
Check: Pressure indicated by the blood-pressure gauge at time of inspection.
270 mmHg
